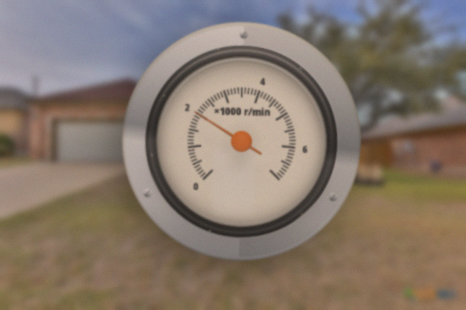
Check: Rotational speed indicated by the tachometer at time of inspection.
2000 rpm
